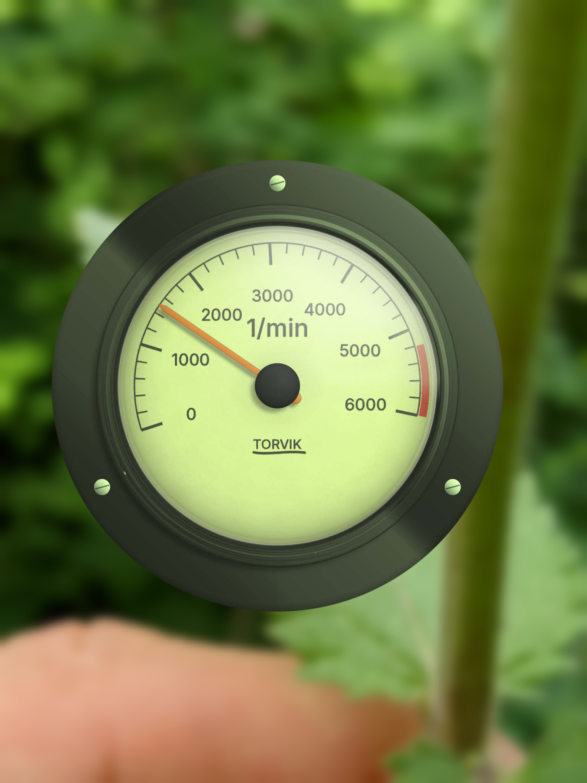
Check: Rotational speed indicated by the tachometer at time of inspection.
1500 rpm
